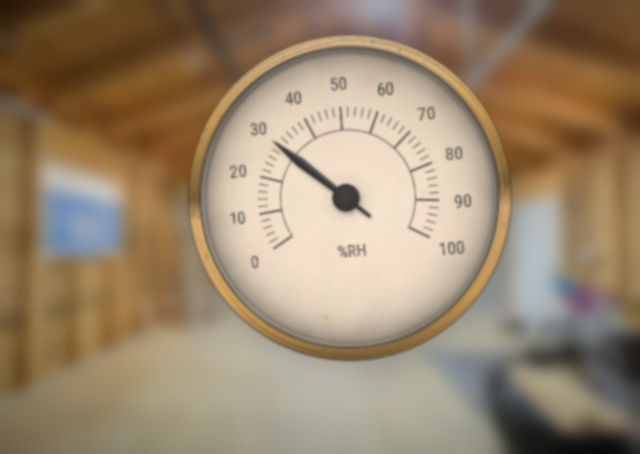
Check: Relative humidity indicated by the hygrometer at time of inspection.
30 %
